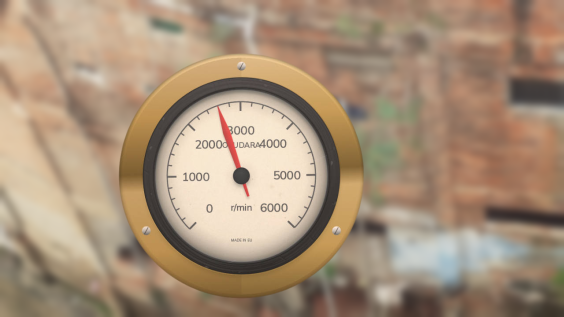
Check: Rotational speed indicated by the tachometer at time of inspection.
2600 rpm
